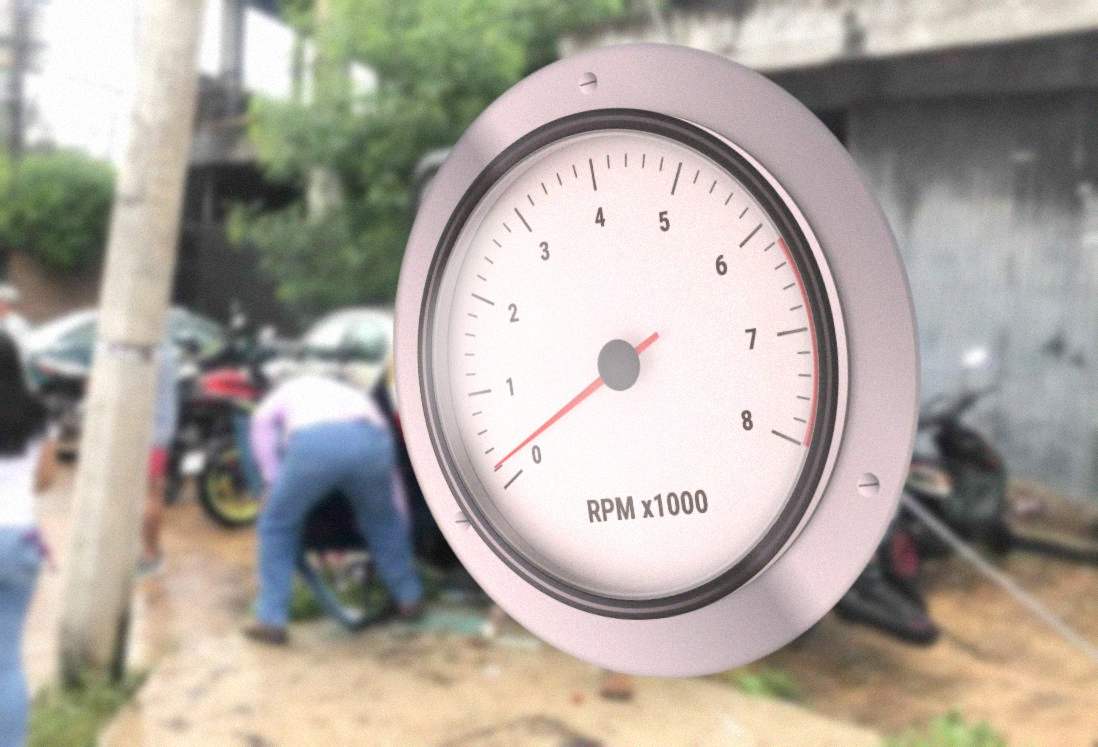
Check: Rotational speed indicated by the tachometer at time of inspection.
200 rpm
